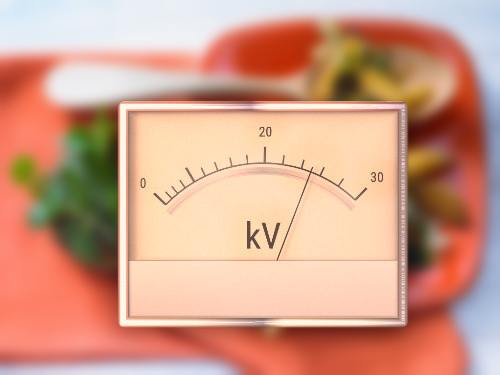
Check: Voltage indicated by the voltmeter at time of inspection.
25 kV
